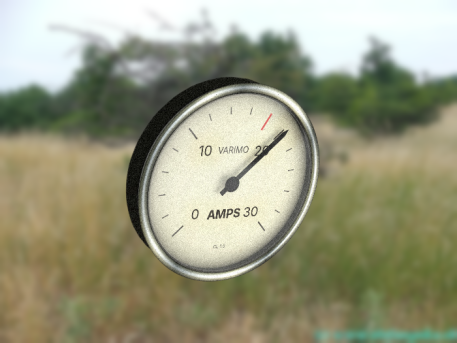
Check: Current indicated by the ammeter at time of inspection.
20 A
